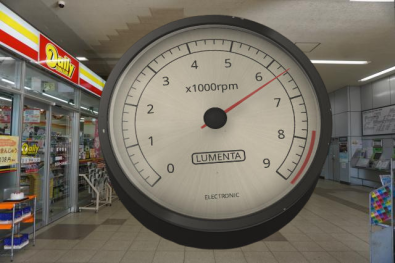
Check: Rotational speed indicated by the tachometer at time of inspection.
6400 rpm
